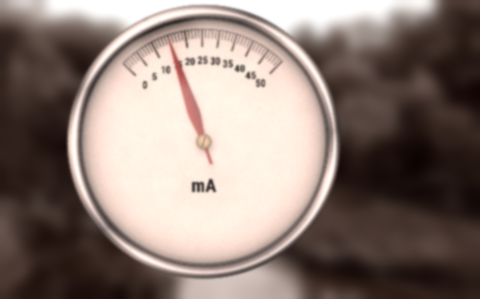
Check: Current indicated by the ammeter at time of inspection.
15 mA
